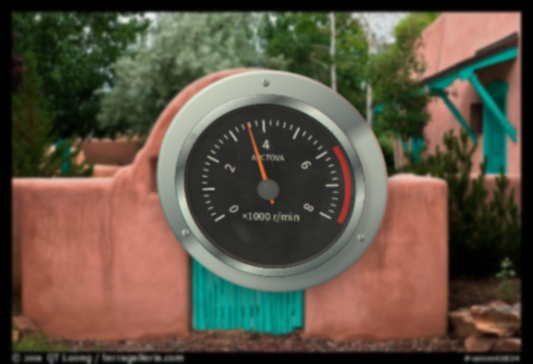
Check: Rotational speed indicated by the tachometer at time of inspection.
3600 rpm
